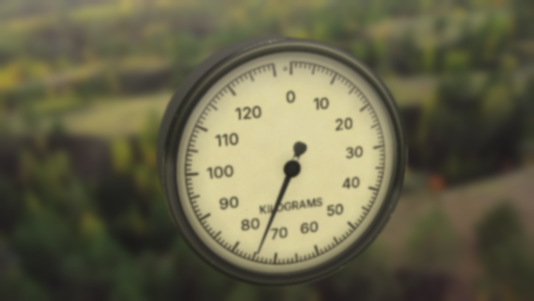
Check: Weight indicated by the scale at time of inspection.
75 kg
